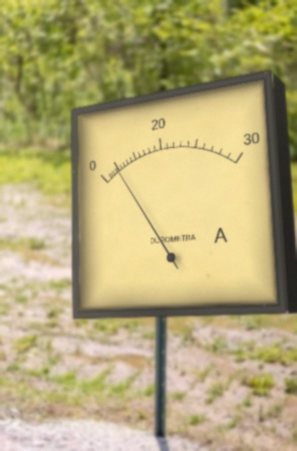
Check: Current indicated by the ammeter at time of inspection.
10 A
